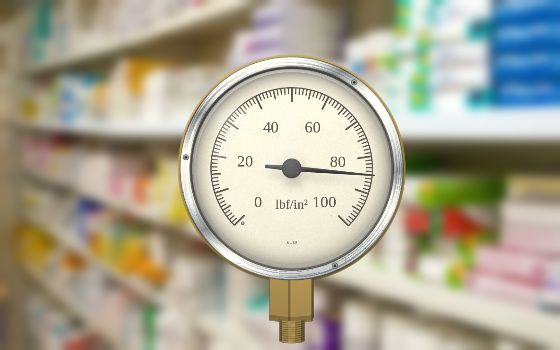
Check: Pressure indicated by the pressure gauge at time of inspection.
85 psi
